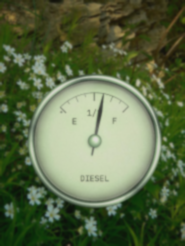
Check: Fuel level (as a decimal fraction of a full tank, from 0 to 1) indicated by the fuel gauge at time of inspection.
0.625
